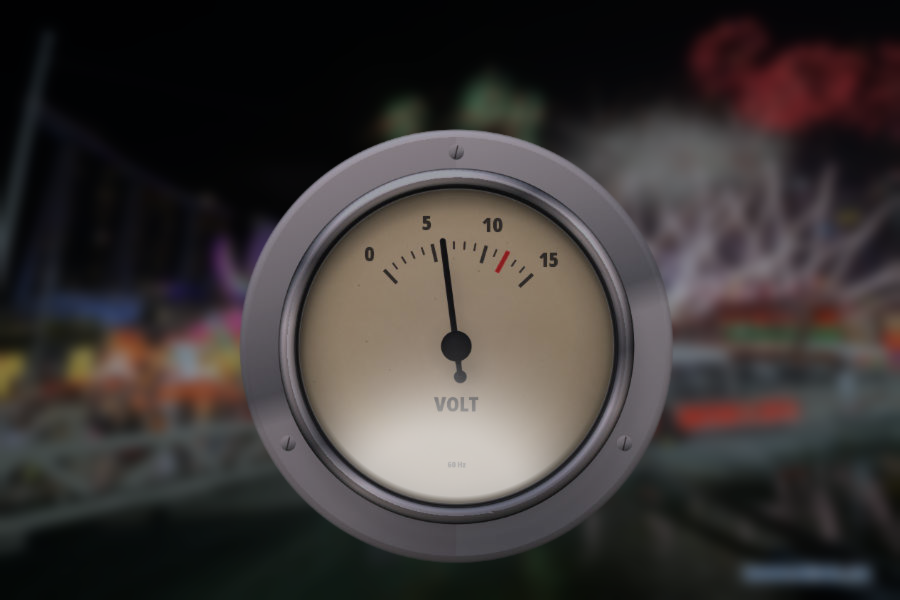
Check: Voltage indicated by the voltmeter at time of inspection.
6 V
